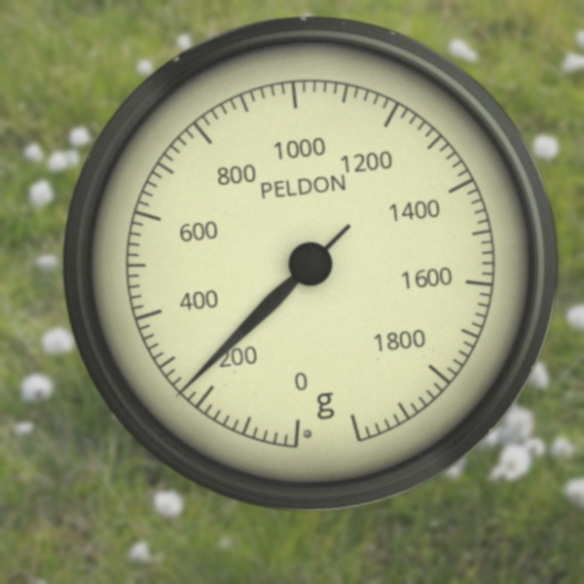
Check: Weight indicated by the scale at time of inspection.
240 g
